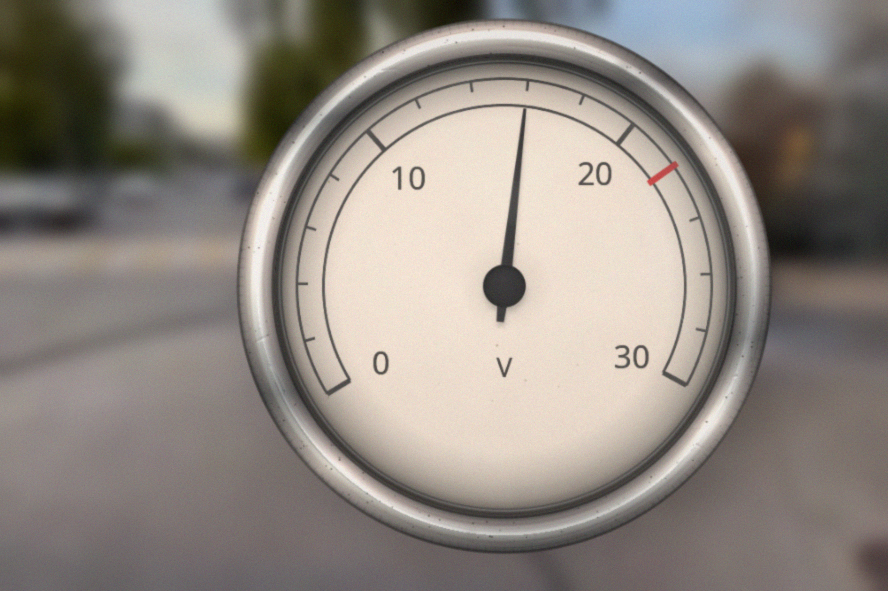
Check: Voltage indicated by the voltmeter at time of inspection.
16 V
